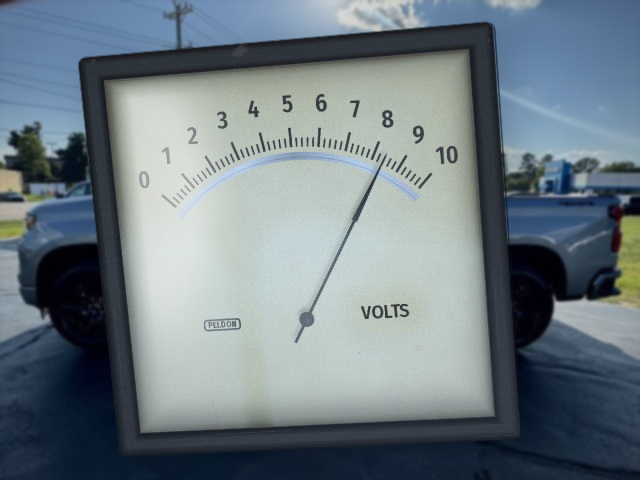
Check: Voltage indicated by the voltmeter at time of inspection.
8.4 V
